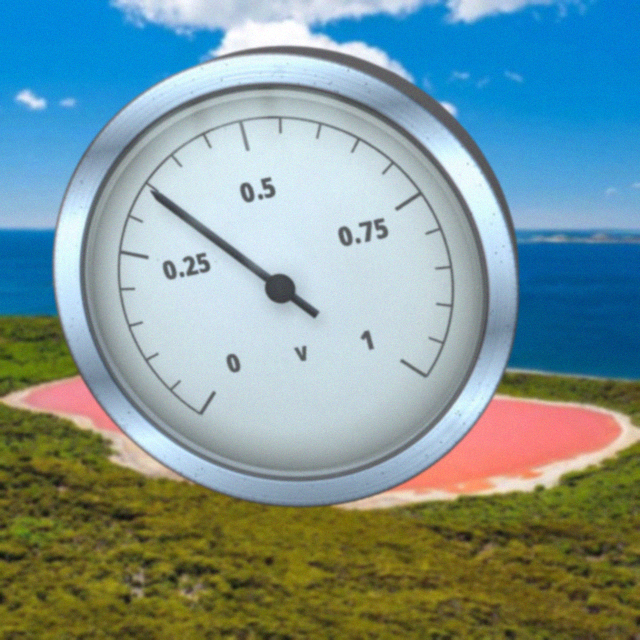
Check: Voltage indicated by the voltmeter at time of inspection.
0.35 V
